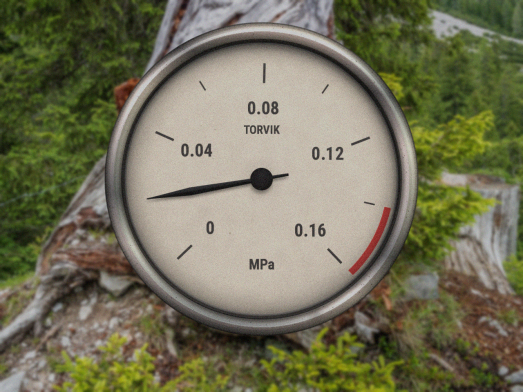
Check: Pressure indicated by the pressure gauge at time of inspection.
0.02 MPa
